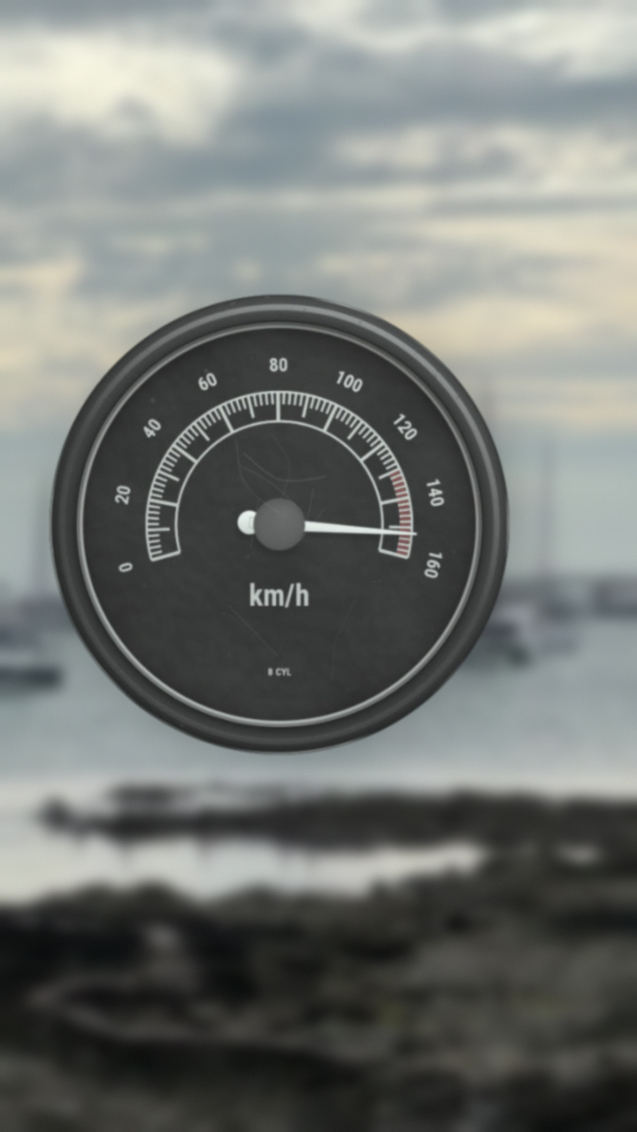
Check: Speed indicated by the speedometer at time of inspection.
152 km/h
